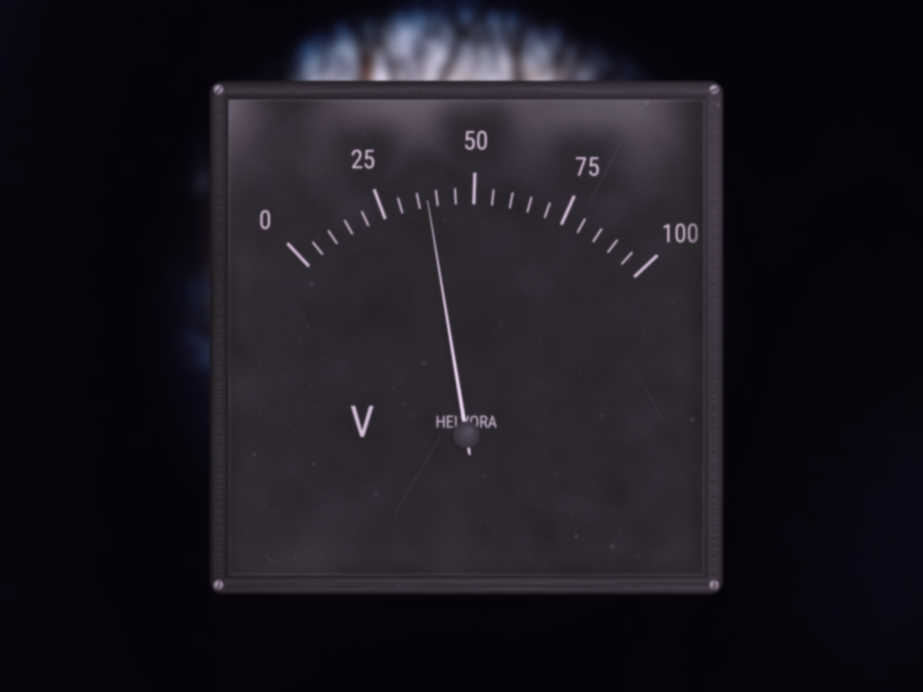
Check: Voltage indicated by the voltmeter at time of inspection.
37.5 V
